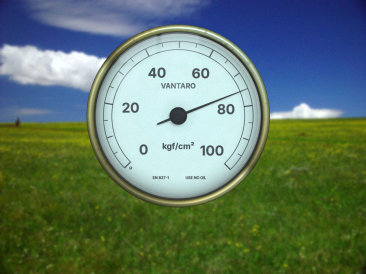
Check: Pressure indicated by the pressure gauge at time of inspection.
75 kg/cm²
